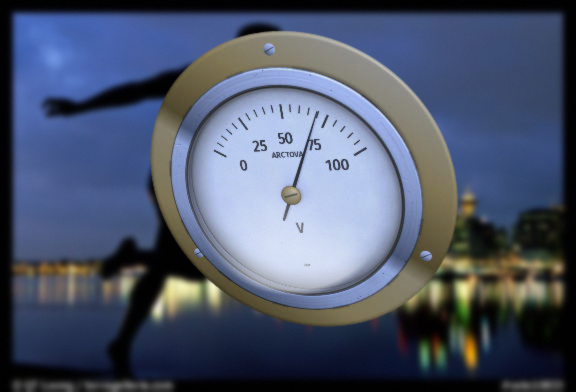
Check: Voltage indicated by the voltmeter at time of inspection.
70 V
